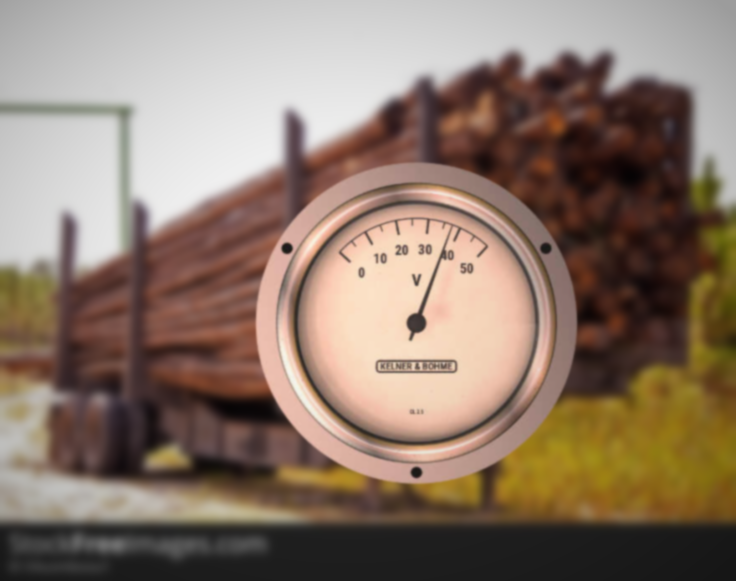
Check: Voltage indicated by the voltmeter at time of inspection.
37.5 V
